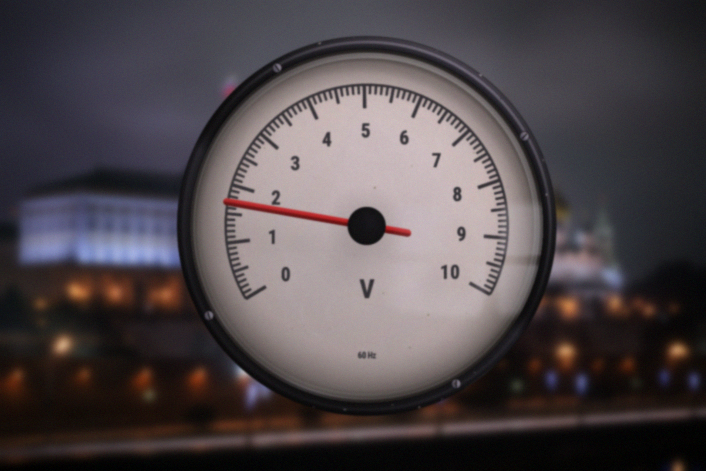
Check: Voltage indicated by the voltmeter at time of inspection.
1.7 V
